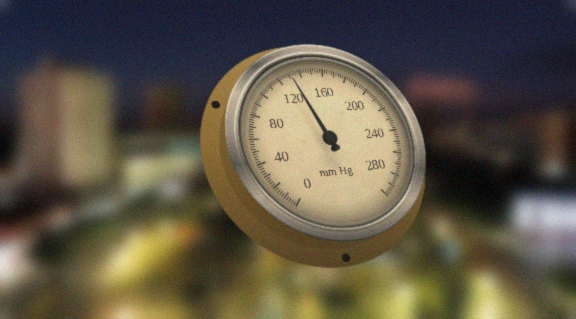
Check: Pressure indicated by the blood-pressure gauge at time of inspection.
130 mmHg
